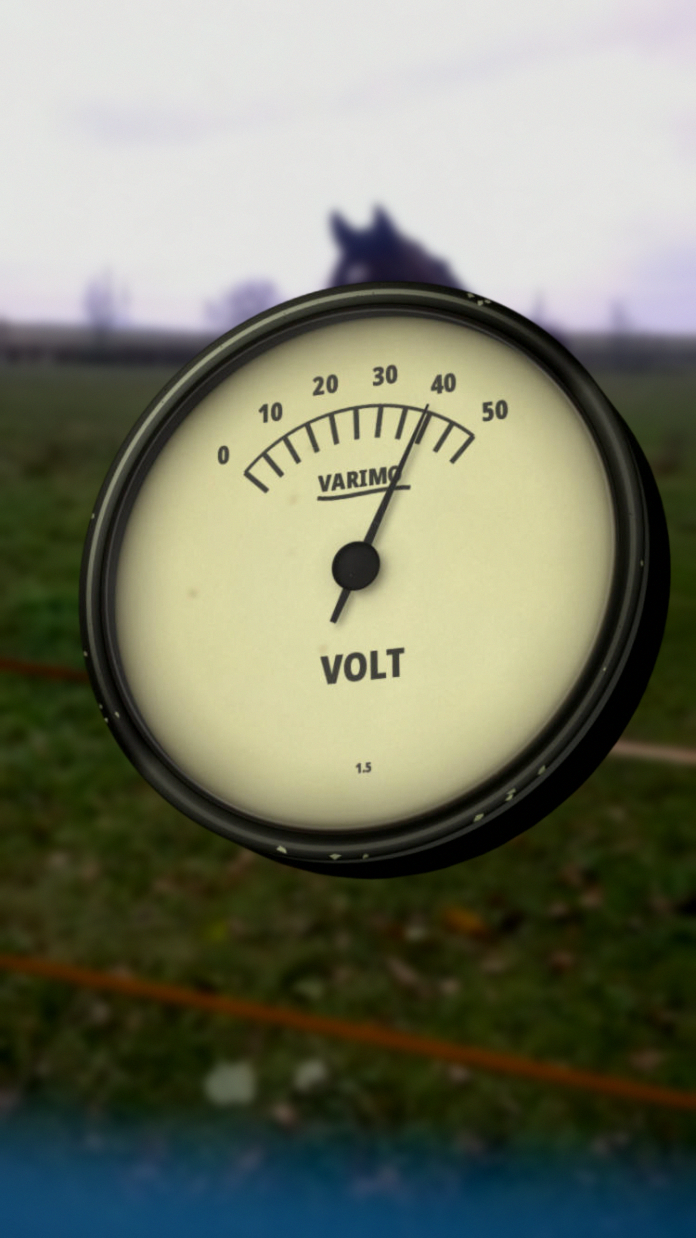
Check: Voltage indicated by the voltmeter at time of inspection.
40 V
